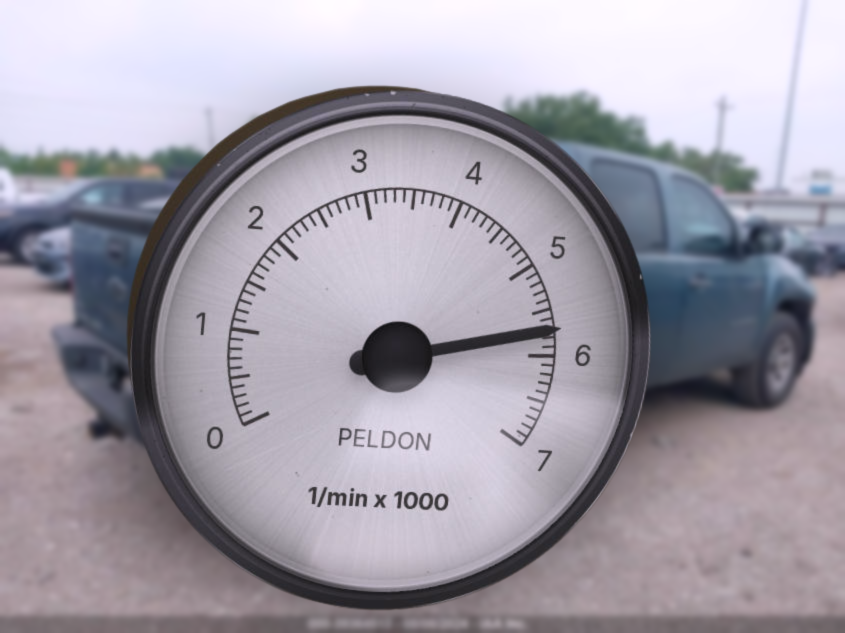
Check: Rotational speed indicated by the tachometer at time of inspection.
5700 rpm
